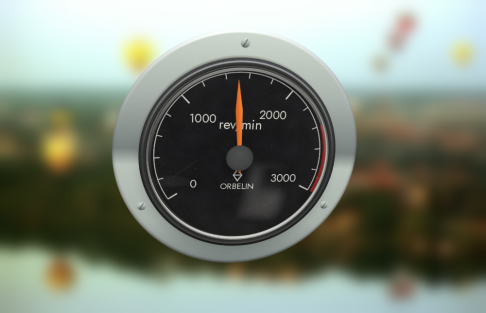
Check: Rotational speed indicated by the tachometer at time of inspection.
1500 rpm
